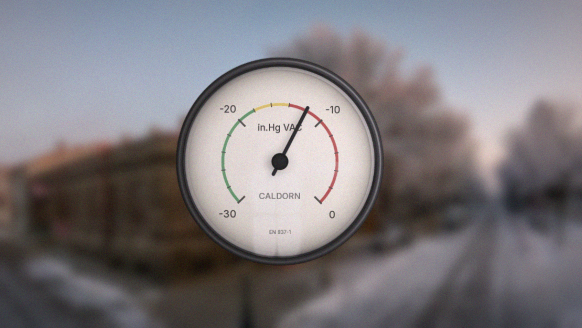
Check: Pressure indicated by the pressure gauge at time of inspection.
-12 inHg
